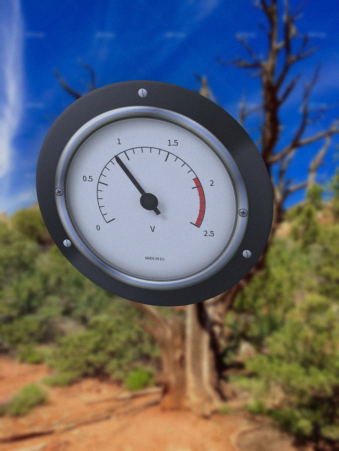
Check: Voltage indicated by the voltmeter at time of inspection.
0.9 V
